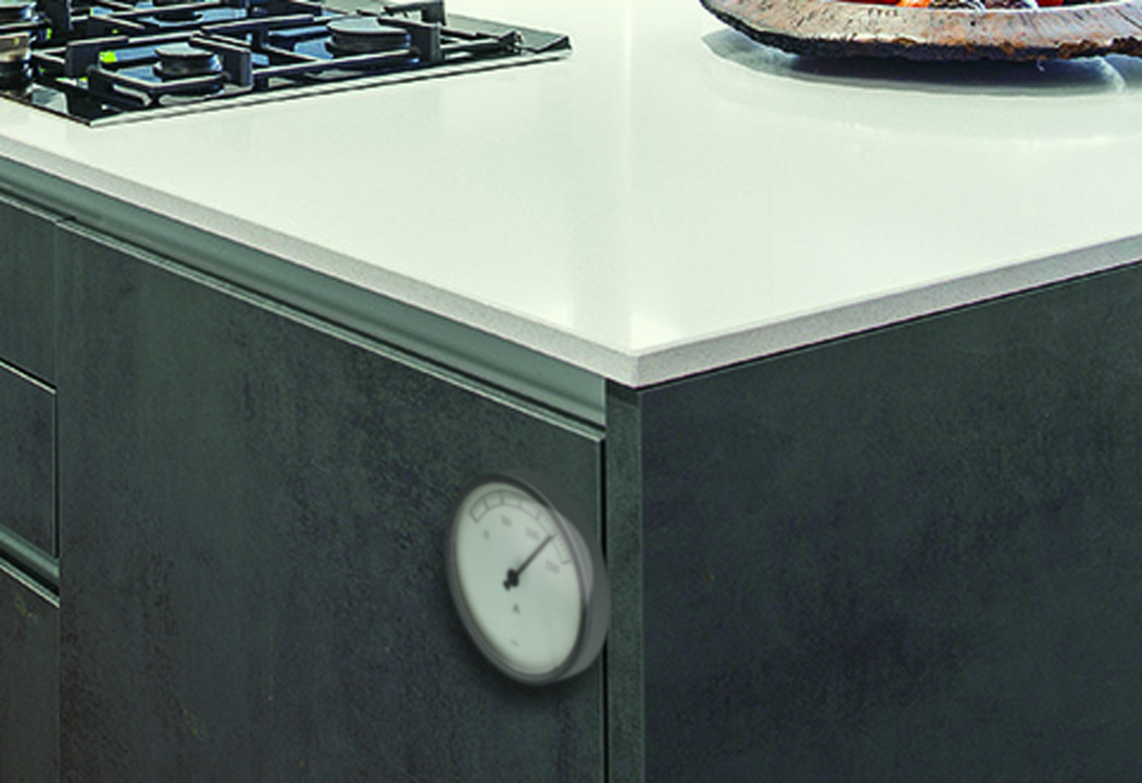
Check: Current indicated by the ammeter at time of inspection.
125 A
